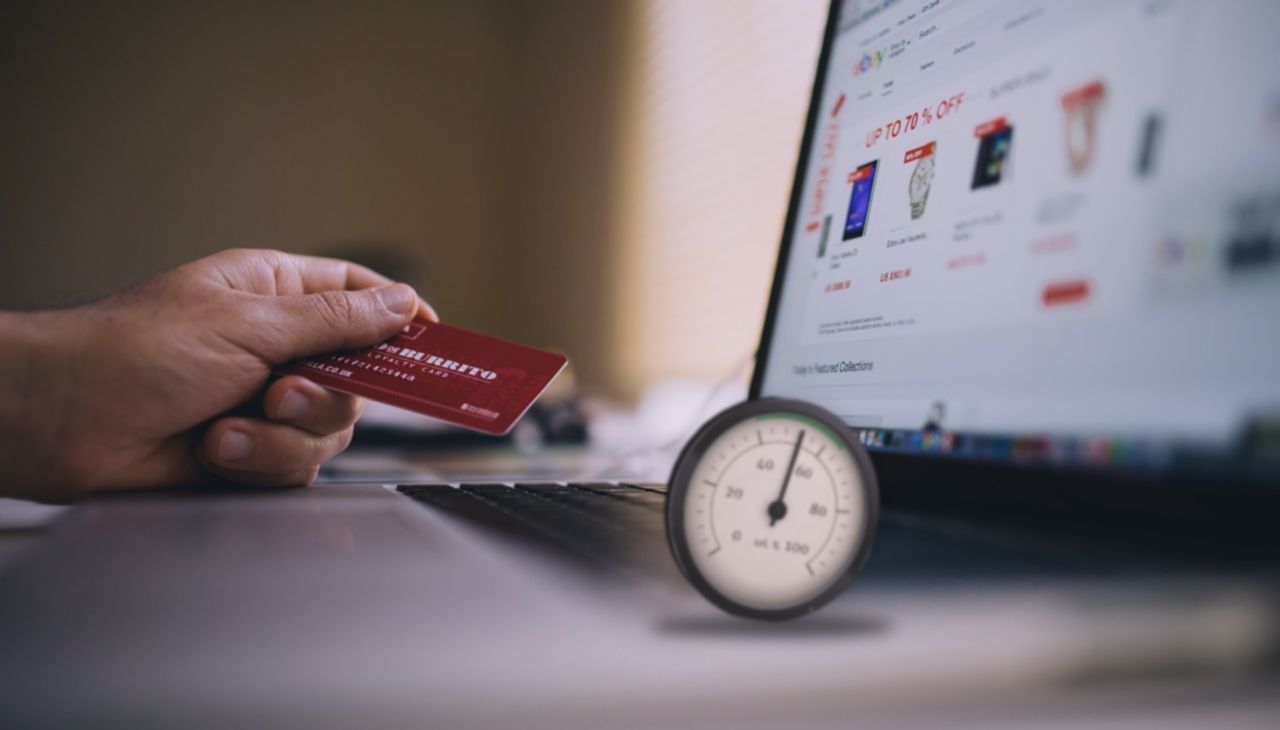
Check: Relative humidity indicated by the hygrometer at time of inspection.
52 %
